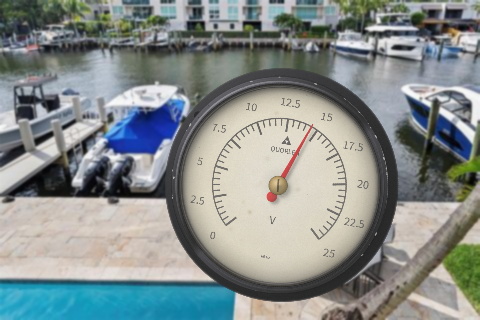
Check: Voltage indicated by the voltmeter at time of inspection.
14.5 V
